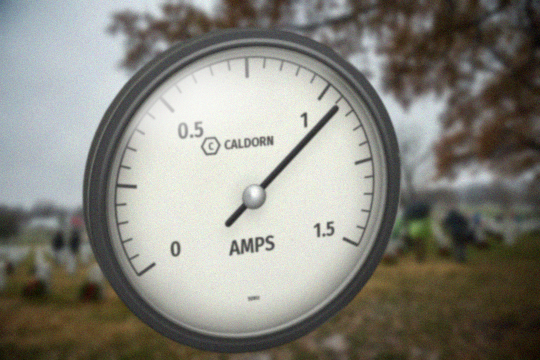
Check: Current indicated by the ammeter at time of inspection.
1.05 A
